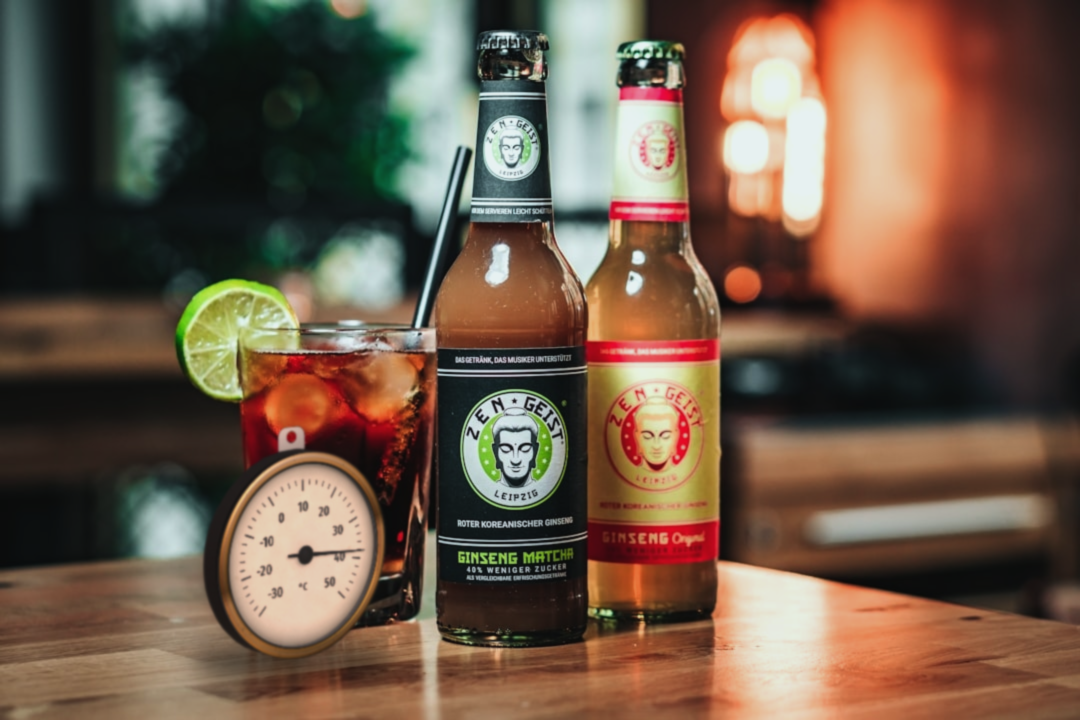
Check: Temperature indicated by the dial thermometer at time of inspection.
38 °C
